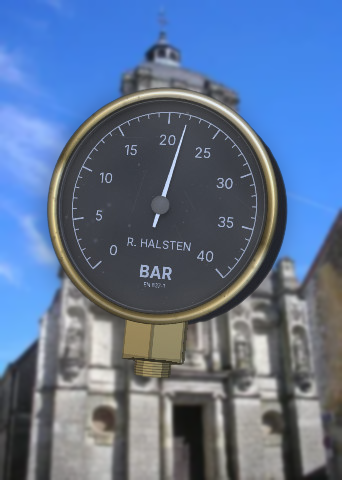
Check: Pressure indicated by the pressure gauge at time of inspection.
22 bar
